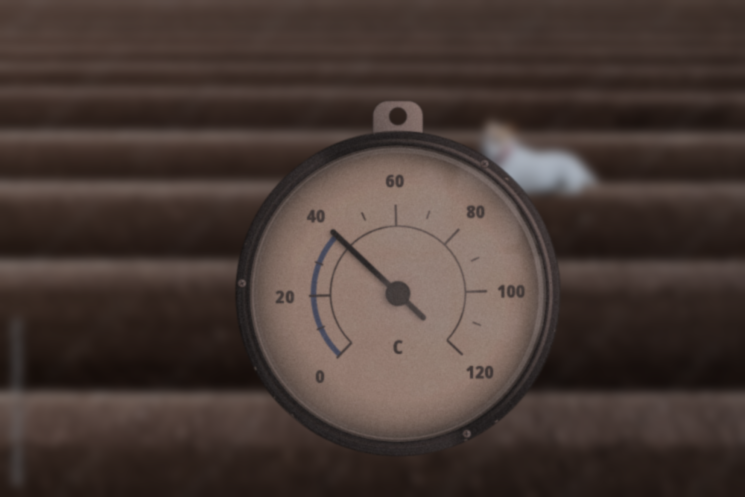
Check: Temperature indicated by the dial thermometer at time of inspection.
40 °C
